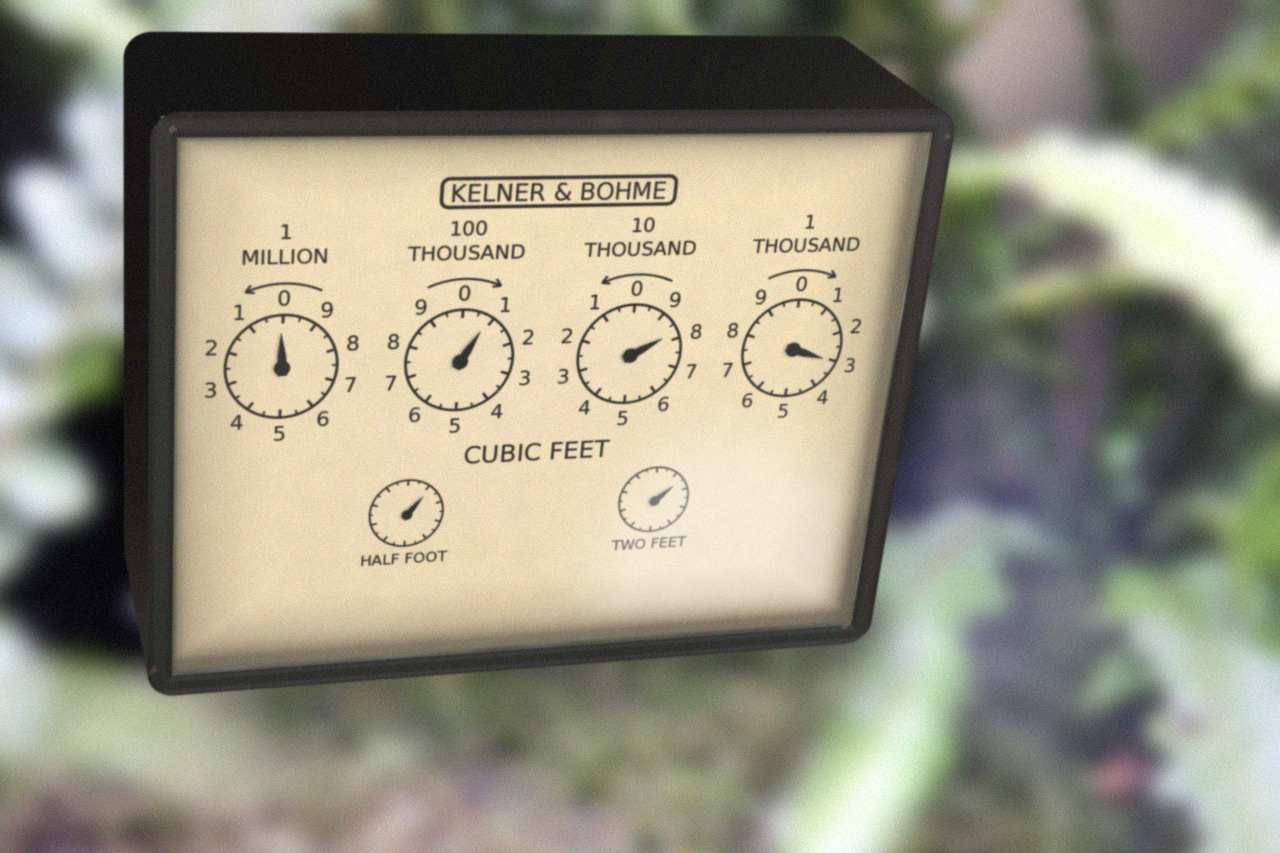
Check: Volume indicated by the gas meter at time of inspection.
8300 ft³
